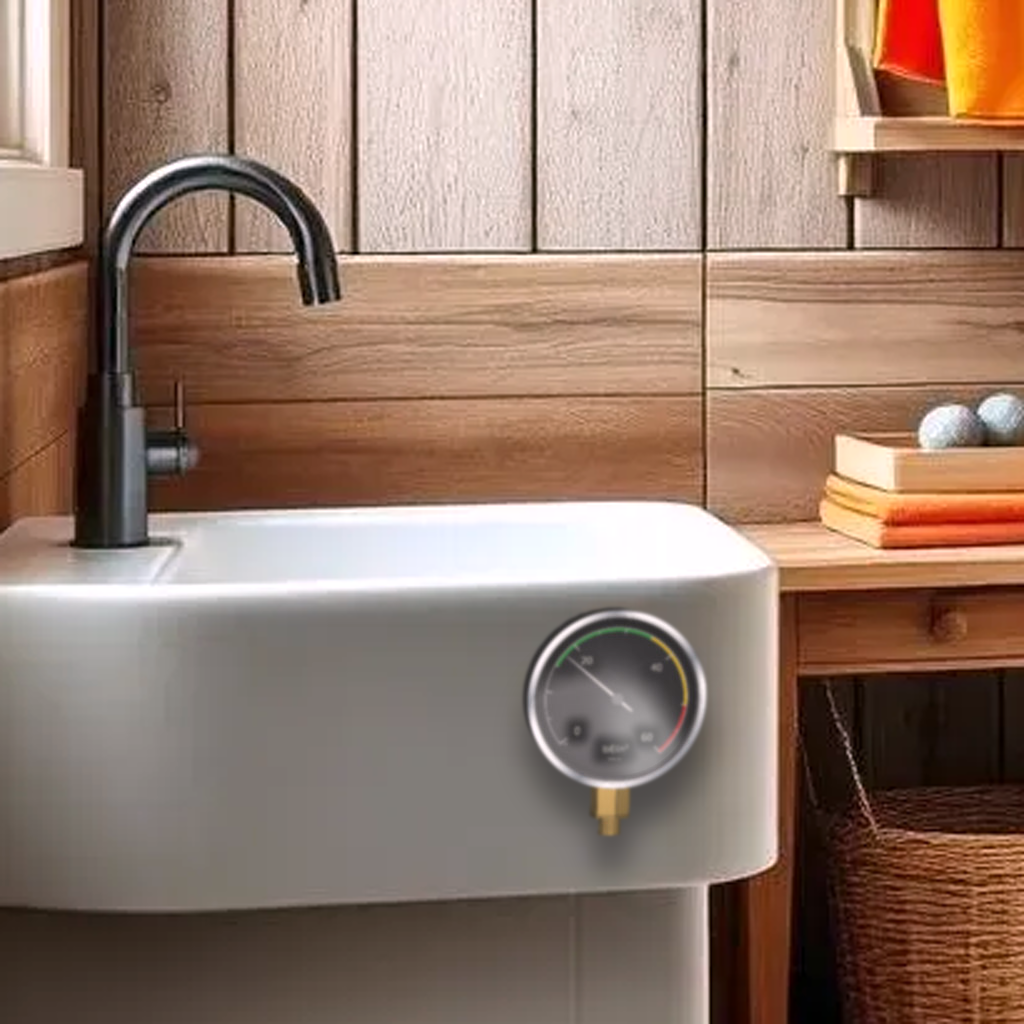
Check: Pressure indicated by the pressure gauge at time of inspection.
17.5 psi
